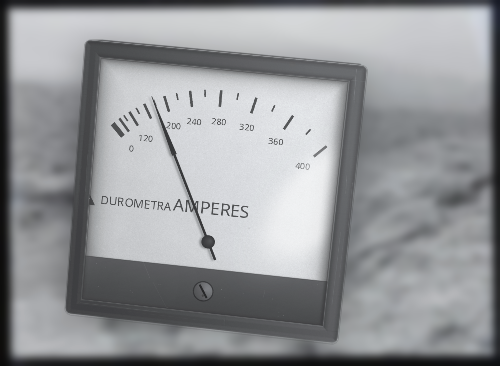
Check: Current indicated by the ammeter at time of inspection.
180 A
